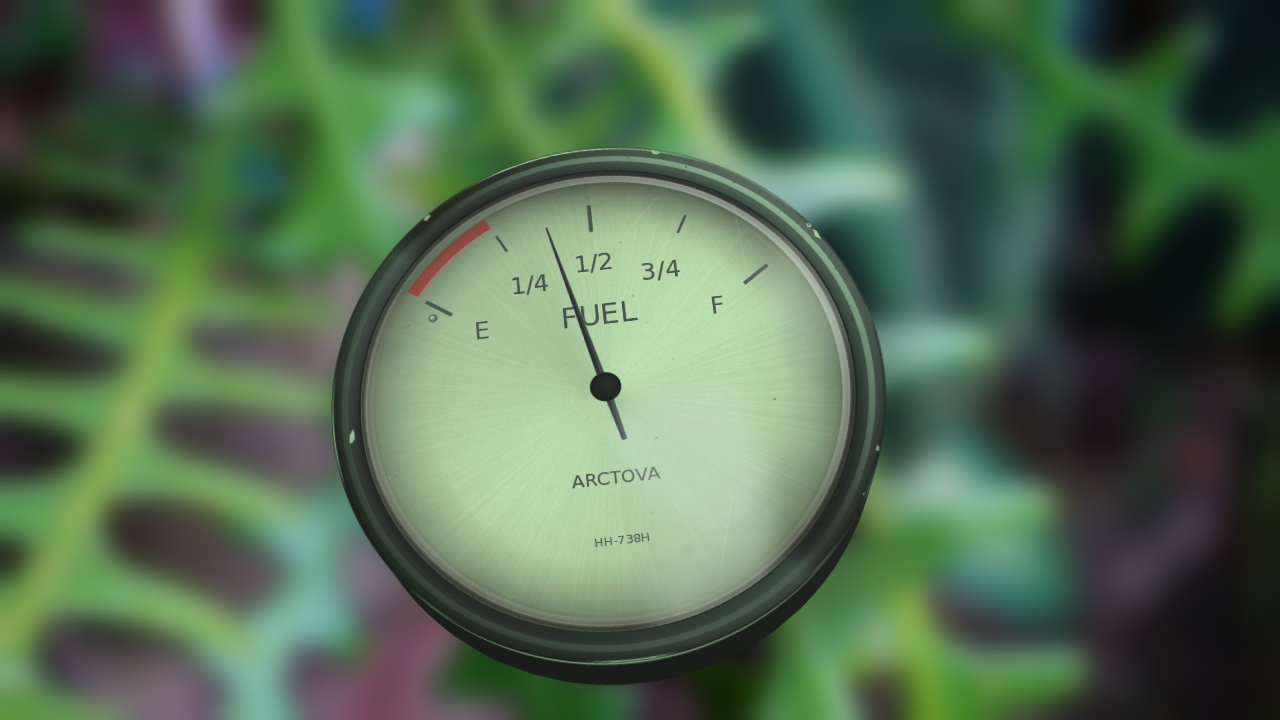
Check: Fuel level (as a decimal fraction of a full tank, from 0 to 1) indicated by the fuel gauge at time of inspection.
0.375
